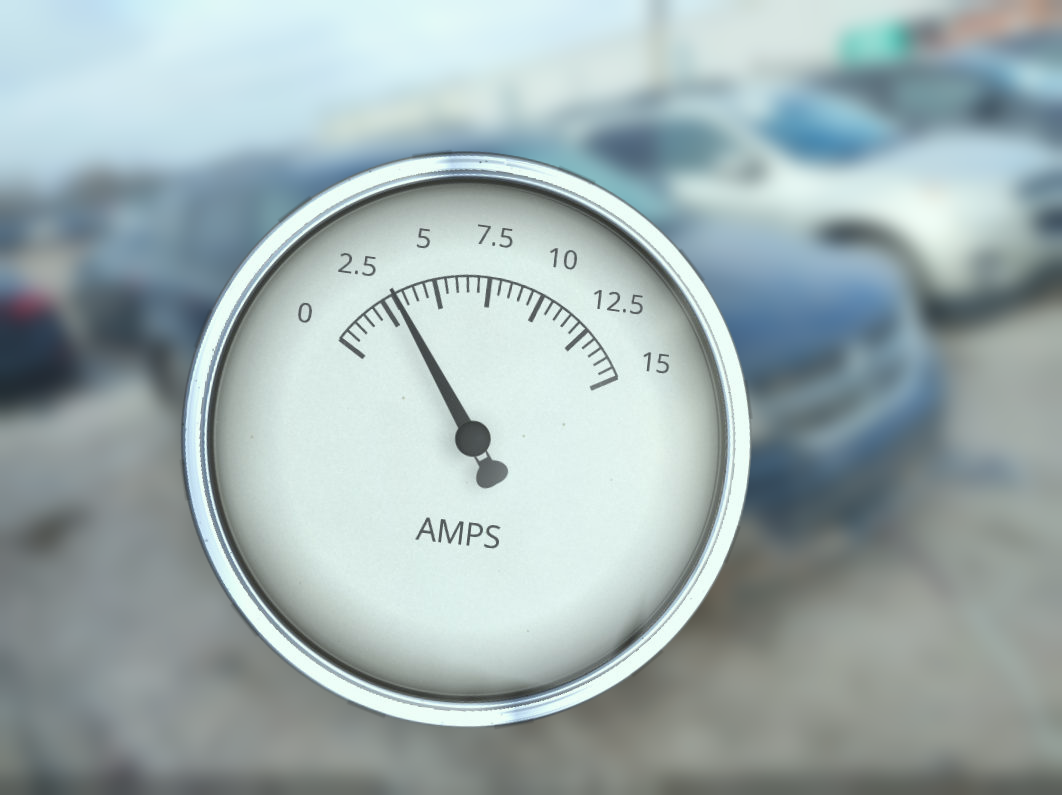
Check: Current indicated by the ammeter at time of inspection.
3 A
